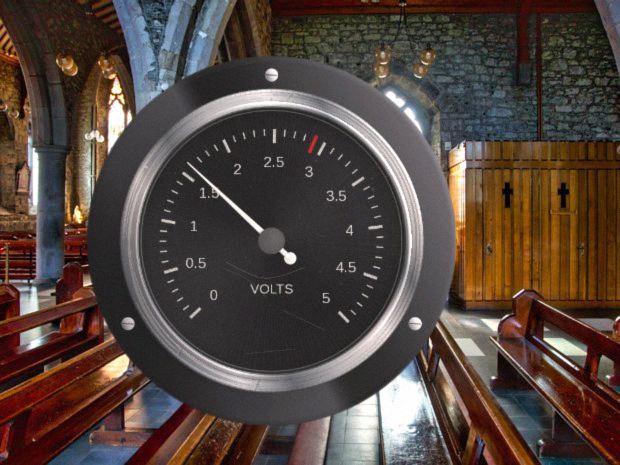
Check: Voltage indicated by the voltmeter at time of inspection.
1.6 V
